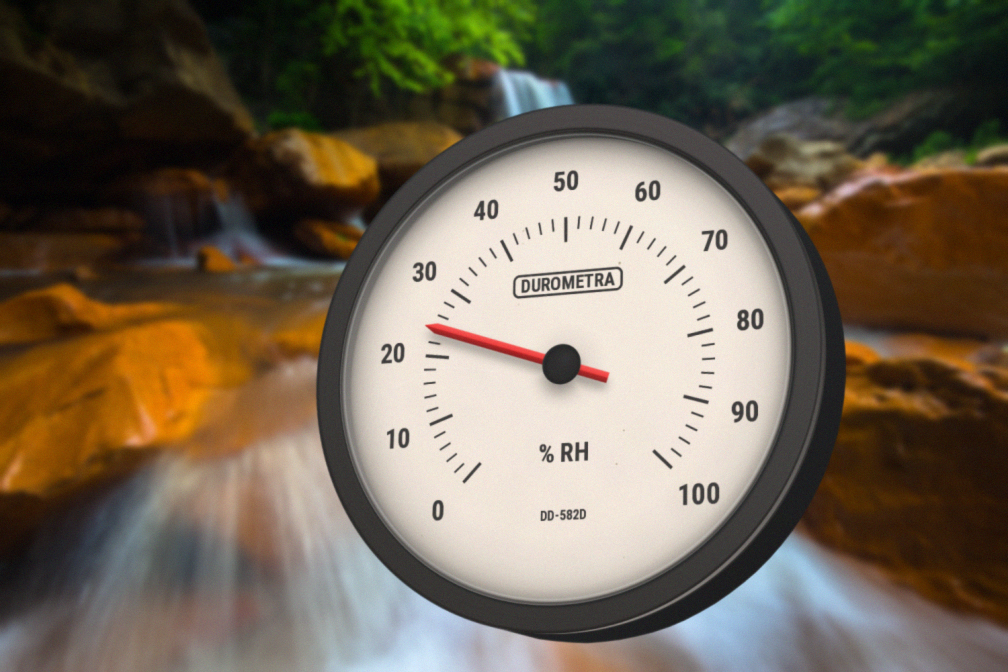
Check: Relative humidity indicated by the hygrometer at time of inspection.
24 %
